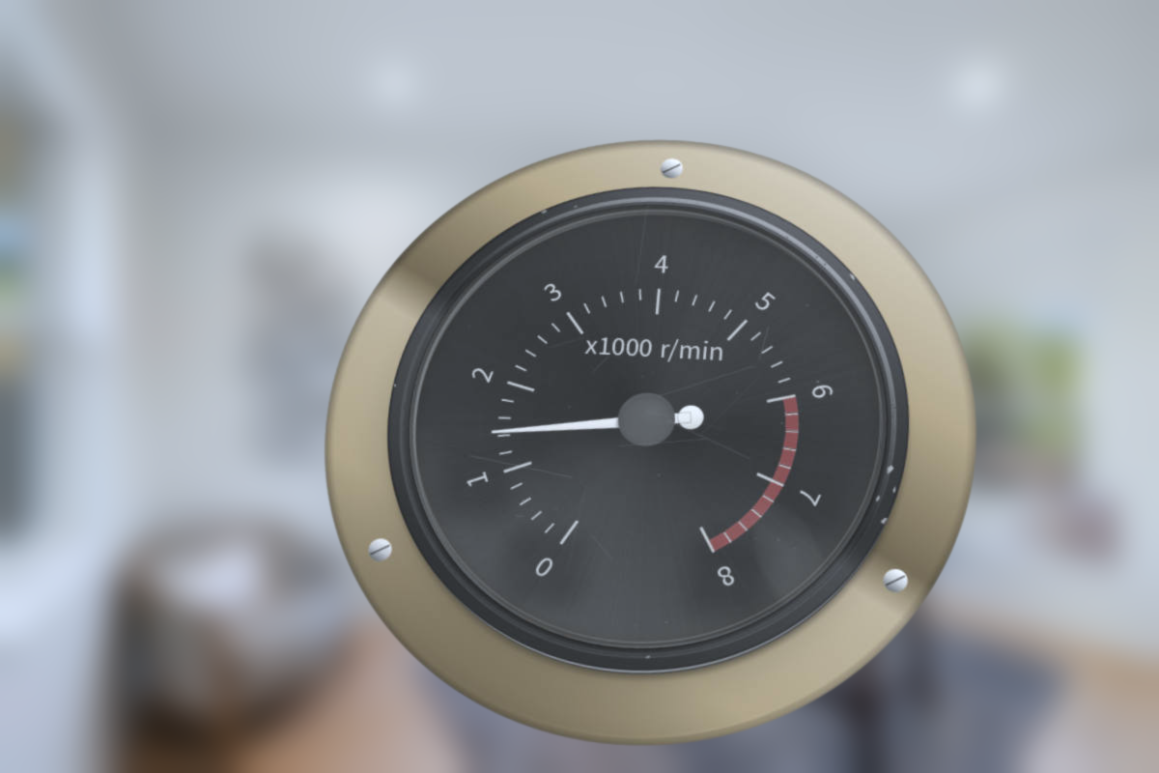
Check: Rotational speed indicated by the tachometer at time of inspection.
1400 rpm
